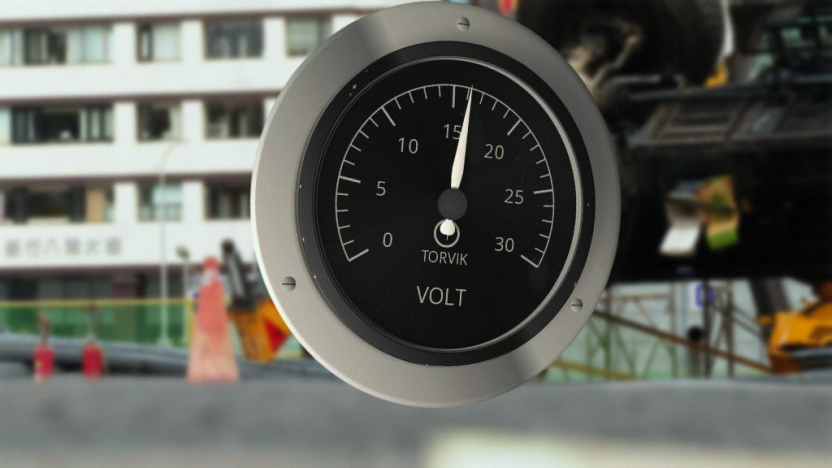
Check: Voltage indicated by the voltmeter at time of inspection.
16 V
